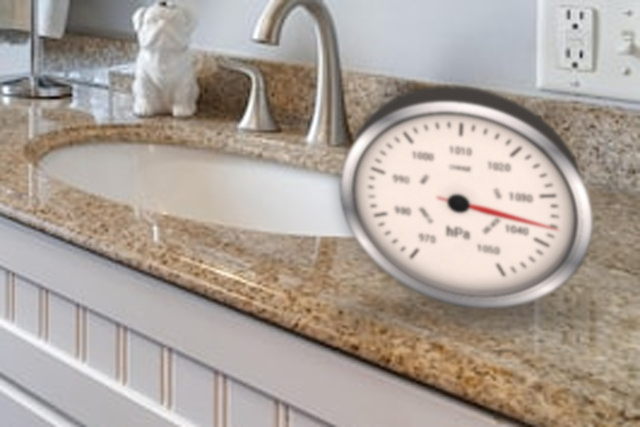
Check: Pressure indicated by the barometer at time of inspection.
1036 hPa
